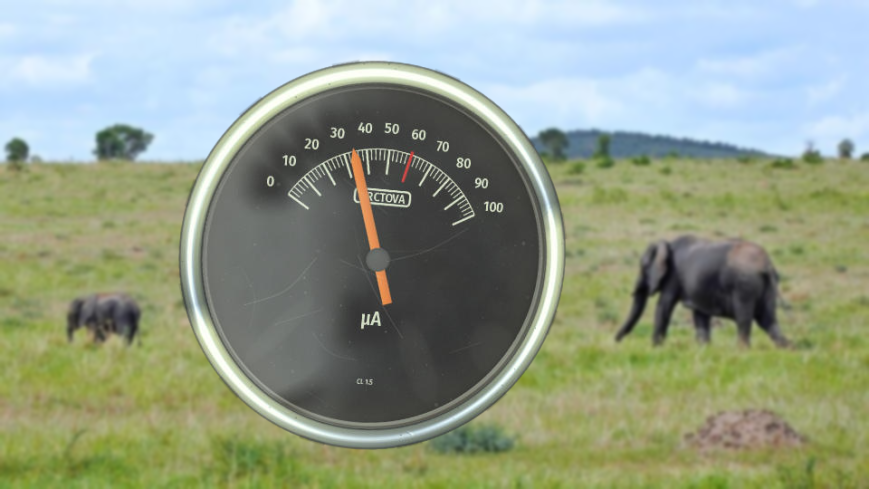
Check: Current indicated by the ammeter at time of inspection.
34 µA
